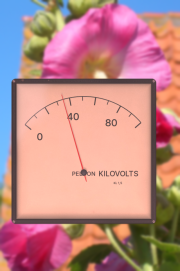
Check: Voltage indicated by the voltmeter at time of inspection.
35 kV
